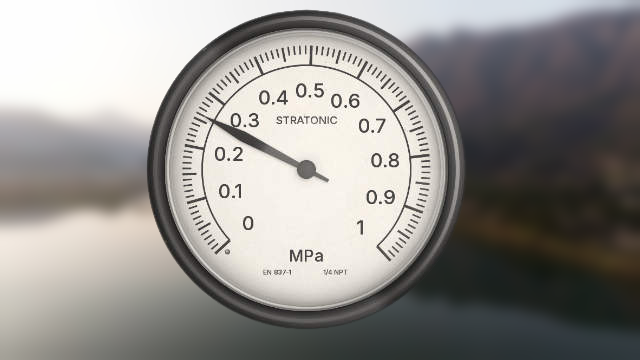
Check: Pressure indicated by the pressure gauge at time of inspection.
0.26 MPa
